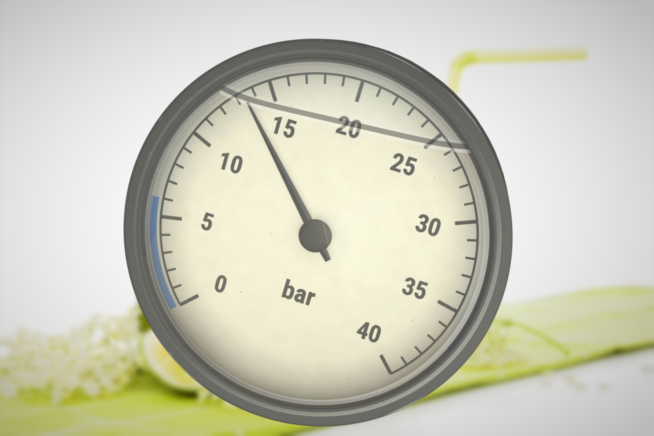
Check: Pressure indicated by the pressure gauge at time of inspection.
13.5 bar
